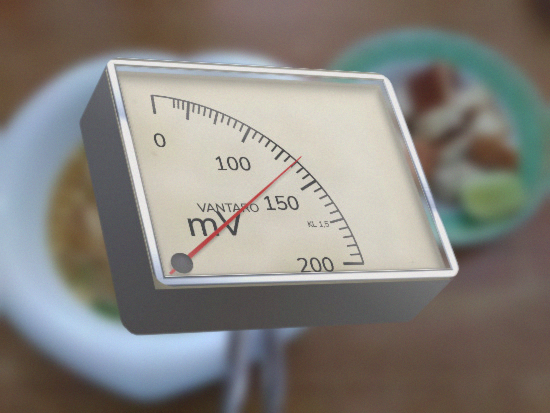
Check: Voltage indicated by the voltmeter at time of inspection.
135 mV
